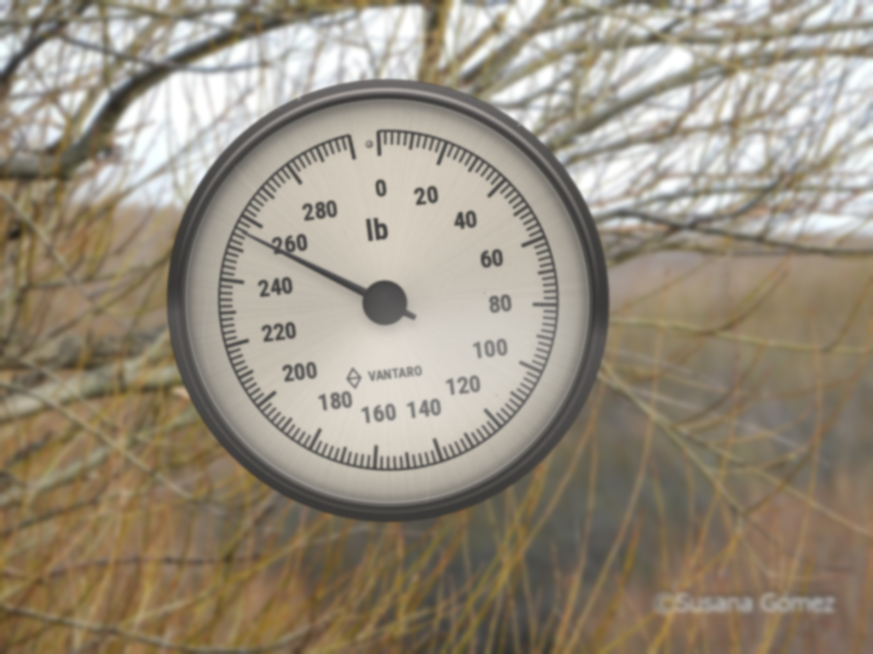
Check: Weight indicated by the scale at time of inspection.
256 lb
